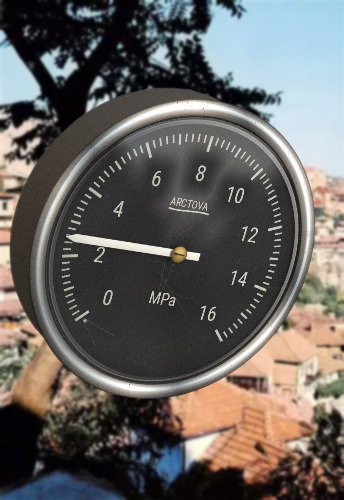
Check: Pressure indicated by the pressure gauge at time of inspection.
2.6 MPa
